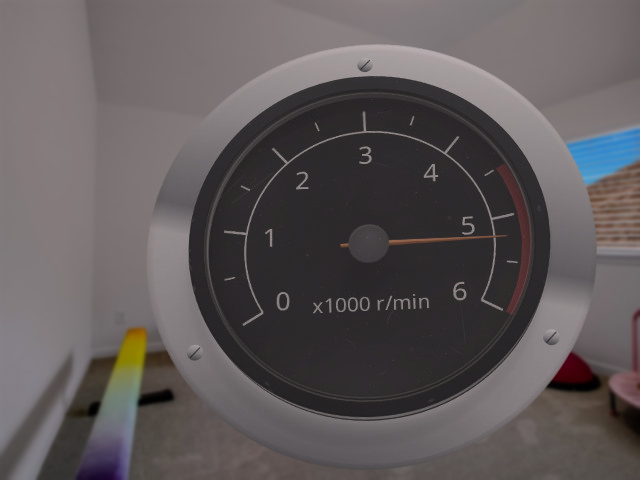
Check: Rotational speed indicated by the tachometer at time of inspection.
5250 rpm
